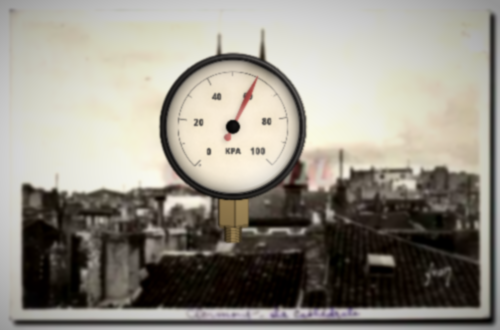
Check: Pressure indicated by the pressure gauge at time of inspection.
60 kPa
